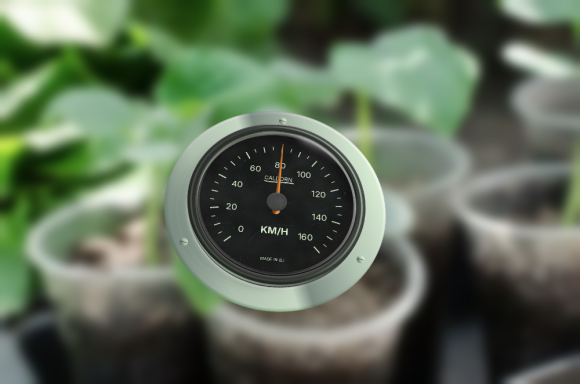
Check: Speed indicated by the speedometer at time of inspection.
80 km/h
